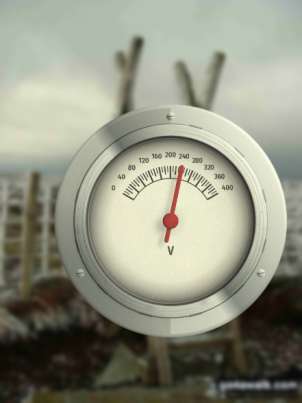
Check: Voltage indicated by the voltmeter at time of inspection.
240 V
